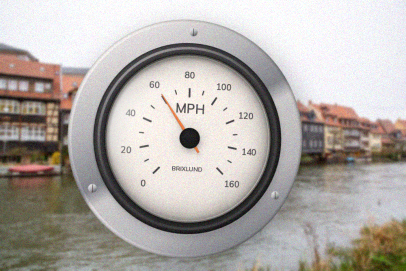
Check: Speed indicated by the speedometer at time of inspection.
60 mph
